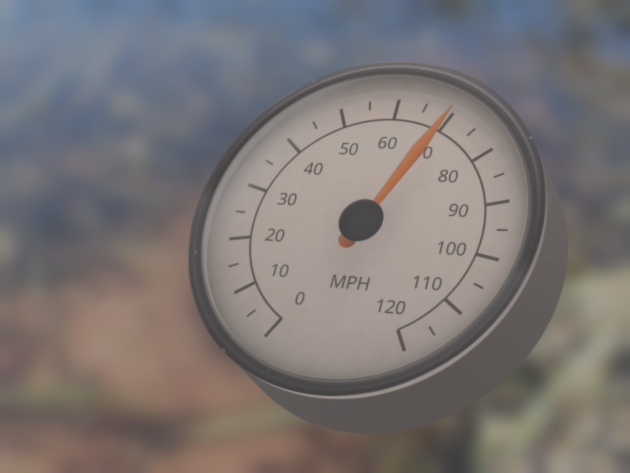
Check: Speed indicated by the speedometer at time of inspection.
70 mph
